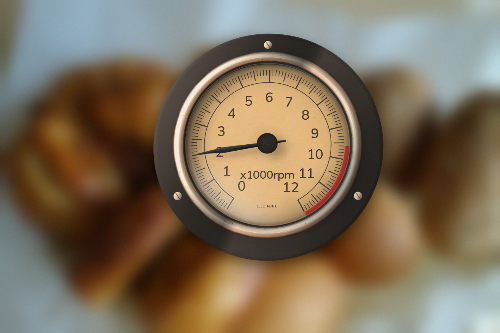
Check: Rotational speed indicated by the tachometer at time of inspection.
2000 rpm
